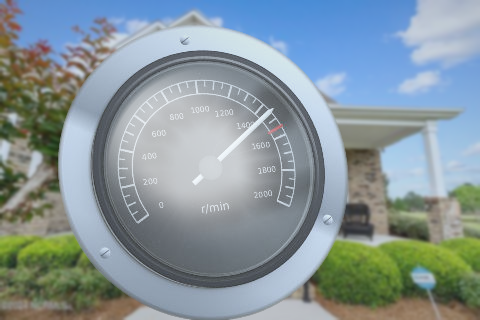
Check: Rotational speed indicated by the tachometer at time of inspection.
1450 rpm
